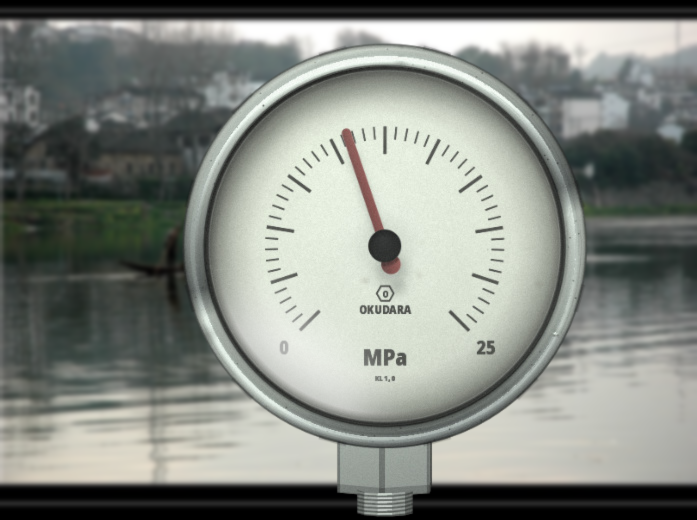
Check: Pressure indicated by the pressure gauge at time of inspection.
10.75 MPa
